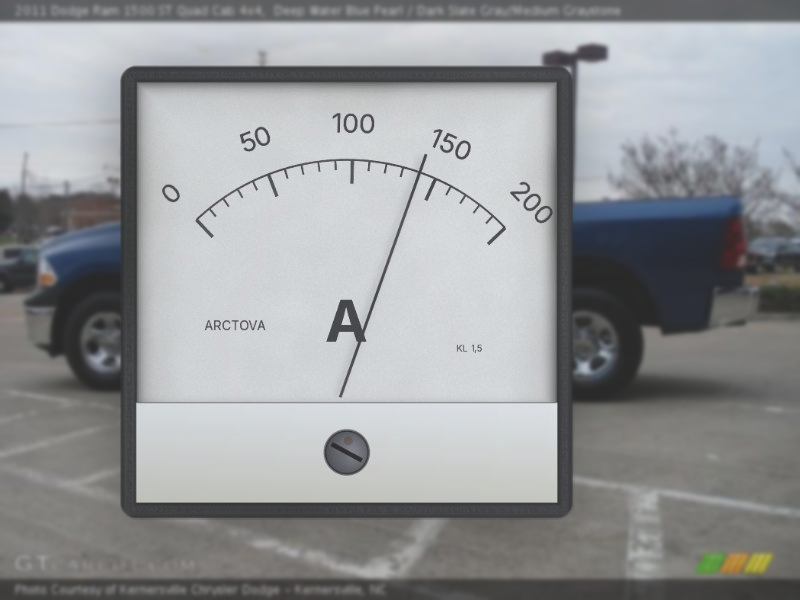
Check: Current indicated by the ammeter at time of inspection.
140 A
